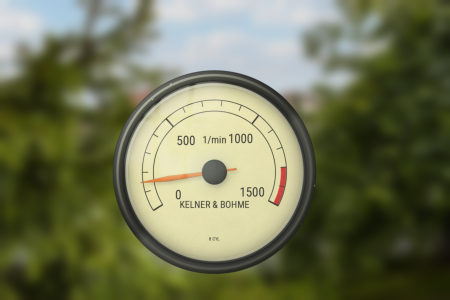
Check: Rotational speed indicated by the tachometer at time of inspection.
150 rpm
